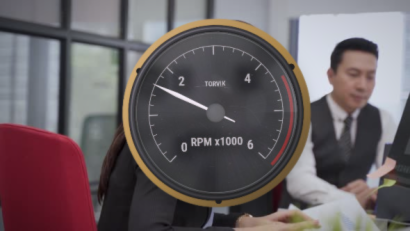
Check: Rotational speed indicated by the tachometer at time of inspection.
1600 rpm
